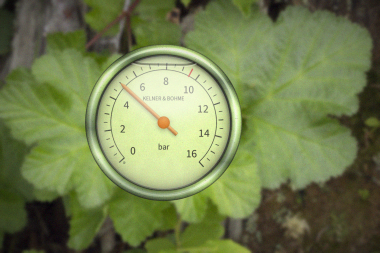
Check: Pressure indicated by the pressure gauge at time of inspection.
5 bar
